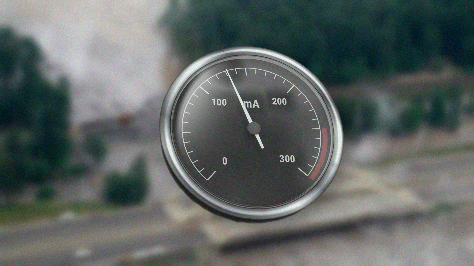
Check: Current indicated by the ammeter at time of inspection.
130 mA
